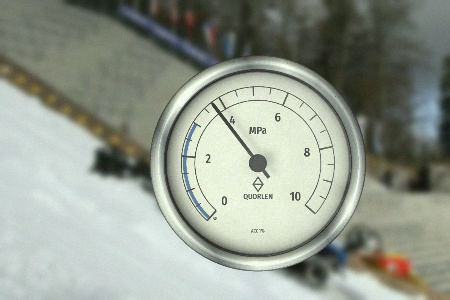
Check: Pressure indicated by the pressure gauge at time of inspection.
3.75 MPa
